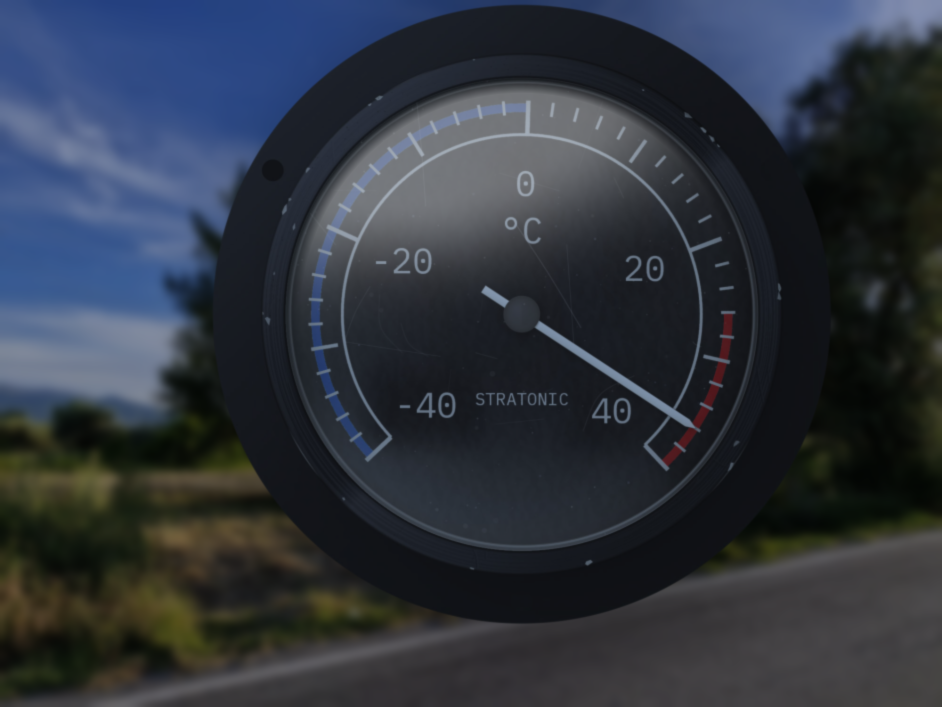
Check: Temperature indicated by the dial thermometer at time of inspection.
36 °C
